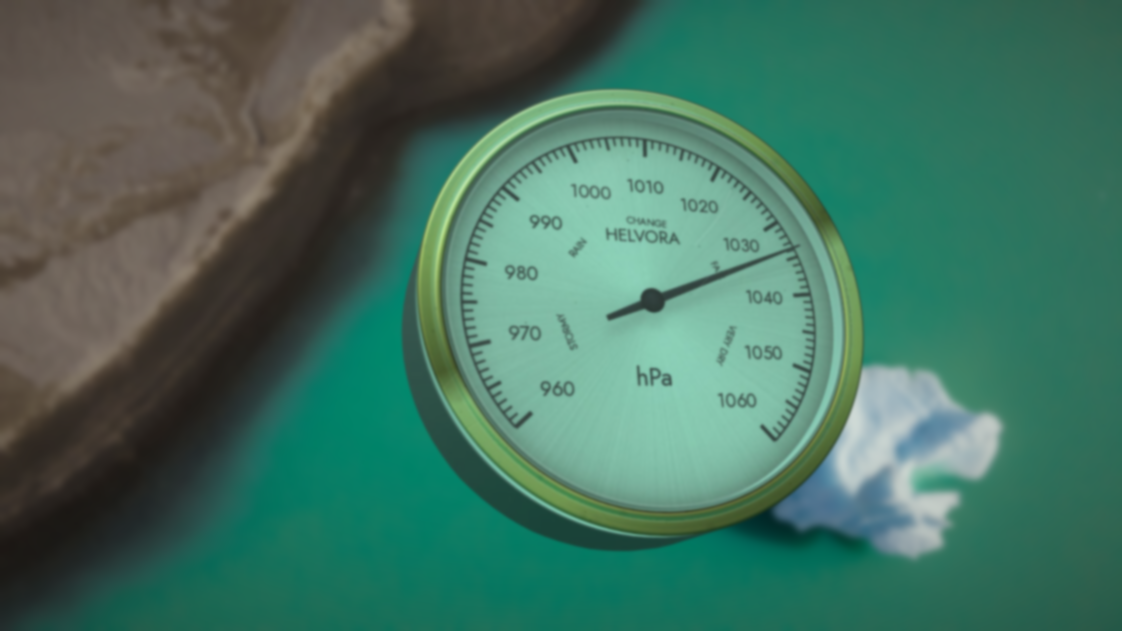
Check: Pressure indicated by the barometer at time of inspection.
1034 hPa
